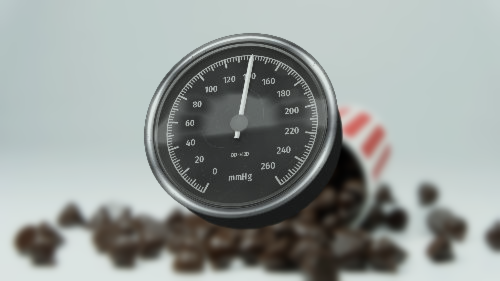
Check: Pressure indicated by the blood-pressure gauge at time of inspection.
140 mmHg
